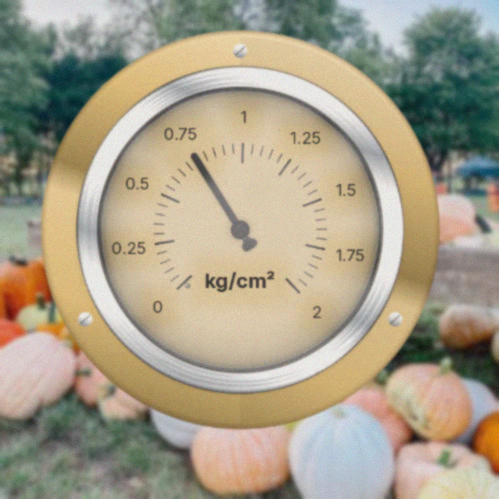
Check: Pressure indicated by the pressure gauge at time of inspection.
0.75 kg/cm²
